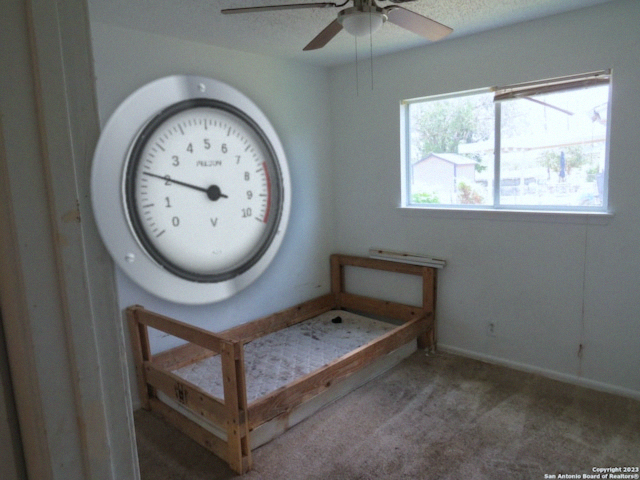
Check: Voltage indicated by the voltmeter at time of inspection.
2 V
